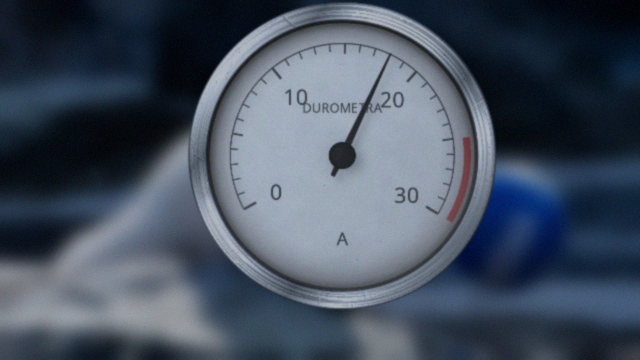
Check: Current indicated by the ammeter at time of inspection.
18 A
